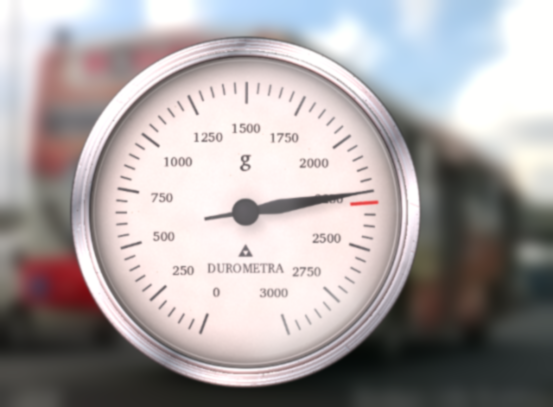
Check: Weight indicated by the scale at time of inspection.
2250 g
